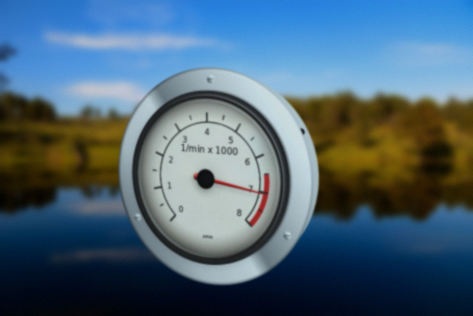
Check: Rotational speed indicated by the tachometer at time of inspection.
7000 rpm
